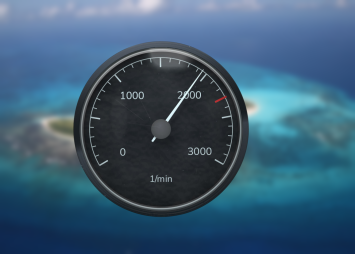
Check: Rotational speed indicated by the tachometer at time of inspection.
1950 rpm
